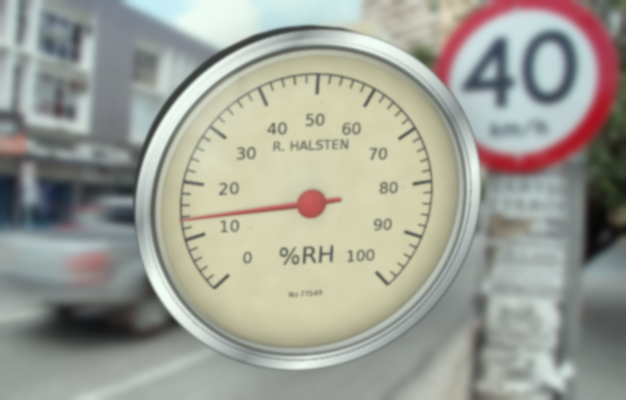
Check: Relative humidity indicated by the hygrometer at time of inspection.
14 %
